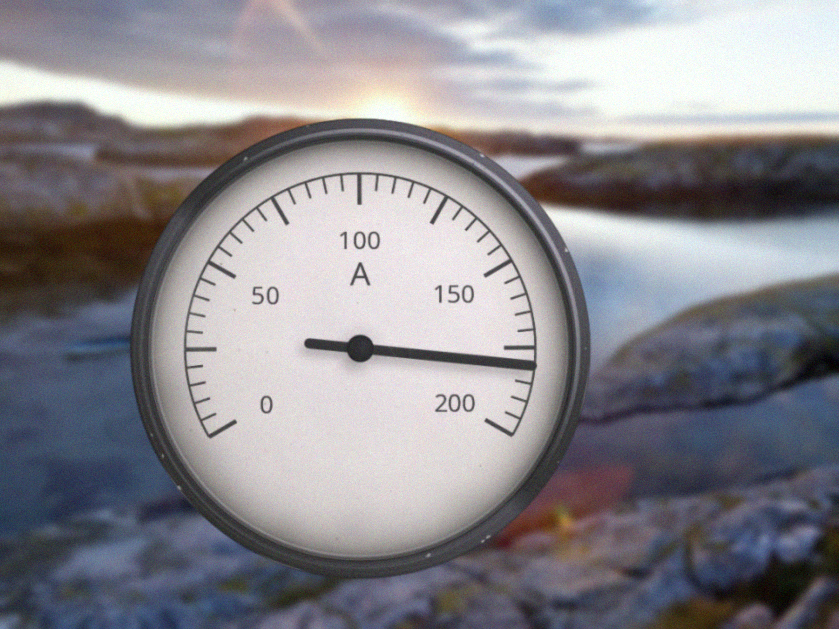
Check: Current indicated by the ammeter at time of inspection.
180 A
